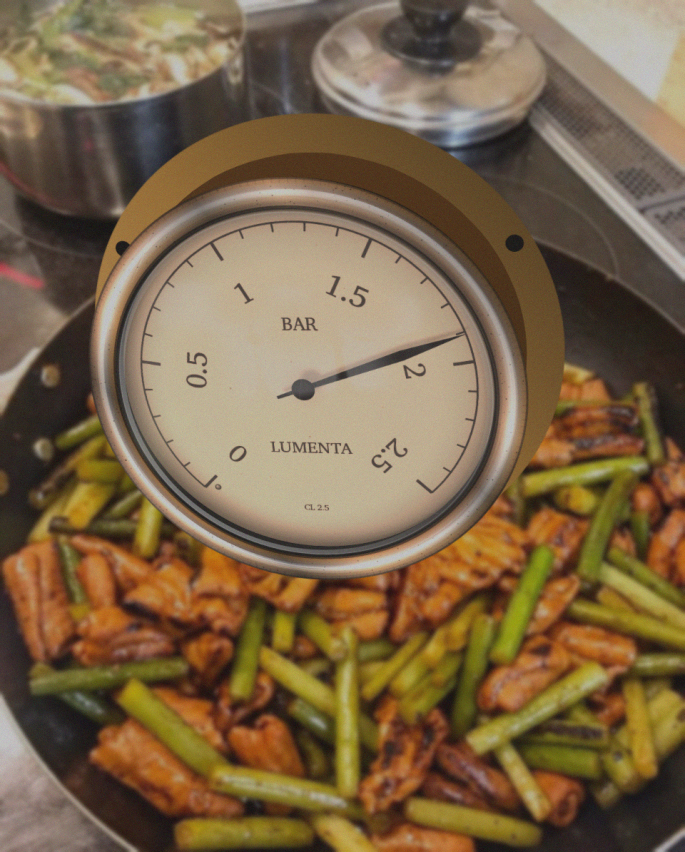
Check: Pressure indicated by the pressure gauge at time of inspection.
1.9 bar
